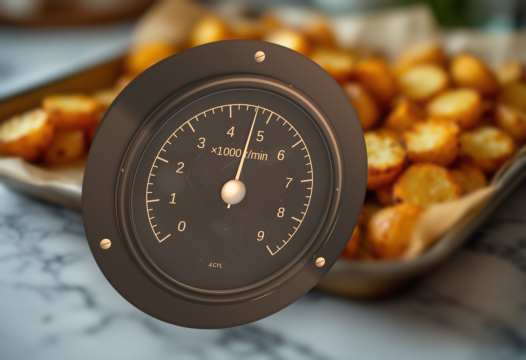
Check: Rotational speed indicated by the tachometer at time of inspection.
4600 rpm
